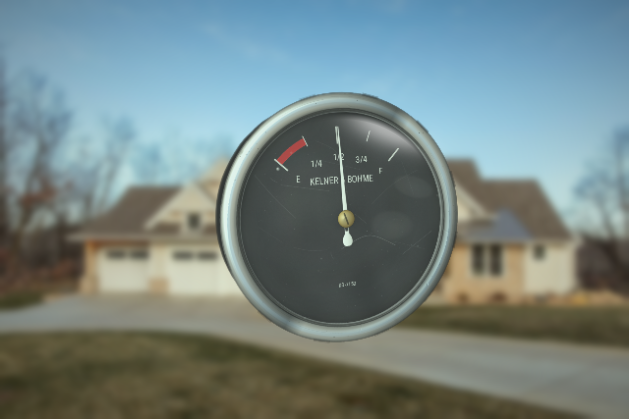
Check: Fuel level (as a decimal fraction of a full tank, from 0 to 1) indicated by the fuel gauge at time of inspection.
0.5
